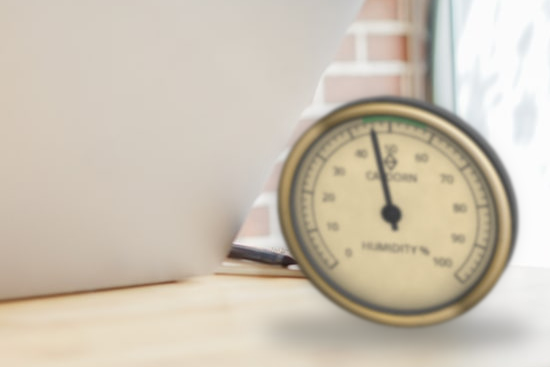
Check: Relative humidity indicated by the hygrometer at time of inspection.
46 %
